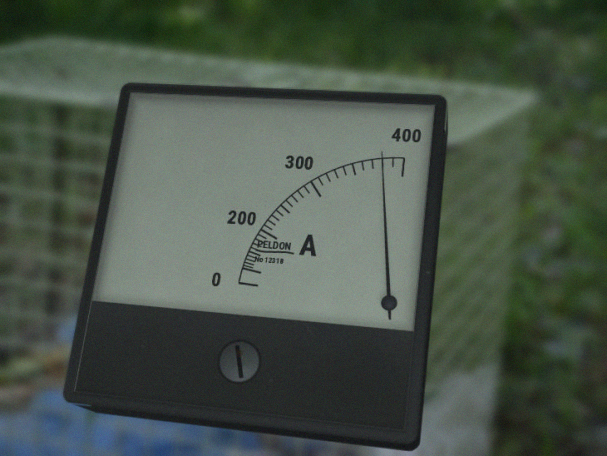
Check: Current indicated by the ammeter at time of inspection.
380 A
